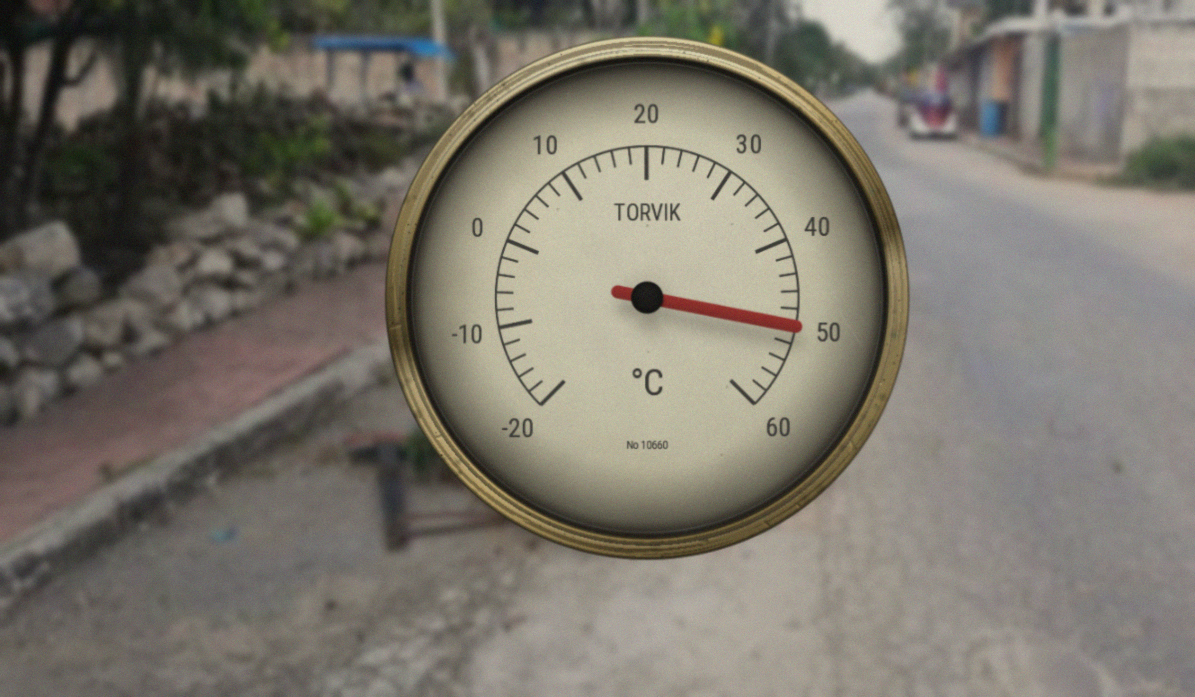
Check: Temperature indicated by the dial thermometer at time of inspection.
50 °C
